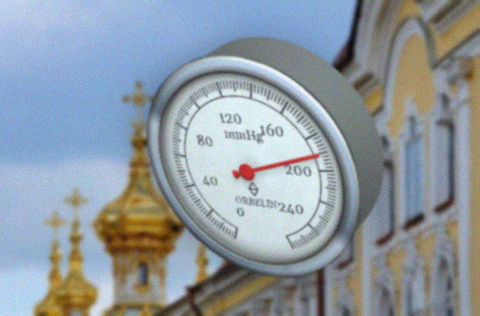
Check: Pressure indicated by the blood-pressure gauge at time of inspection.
190 mmHg
